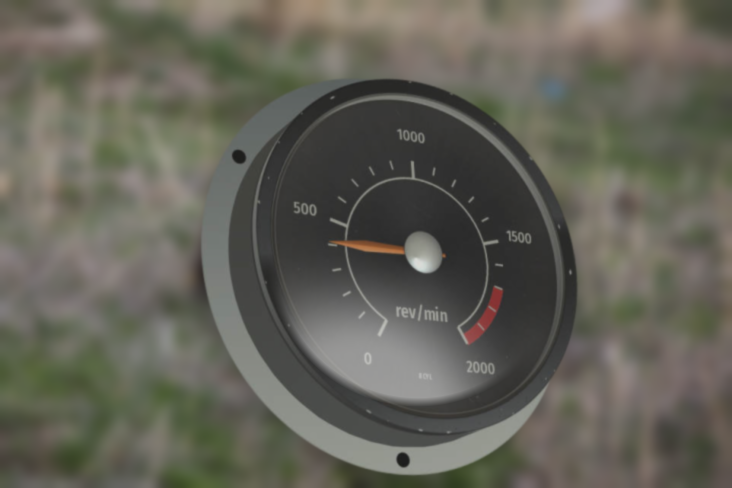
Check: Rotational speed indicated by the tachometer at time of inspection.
400 rpm
